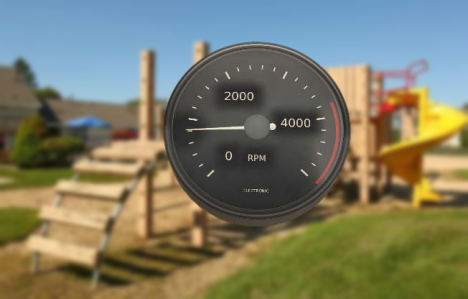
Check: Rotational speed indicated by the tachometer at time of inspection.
800 rpm
